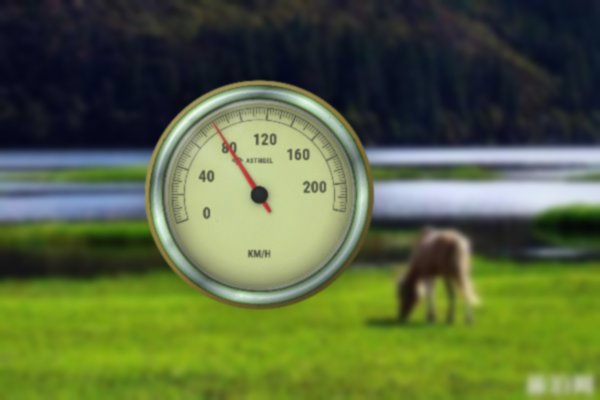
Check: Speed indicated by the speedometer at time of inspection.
80 km/h
